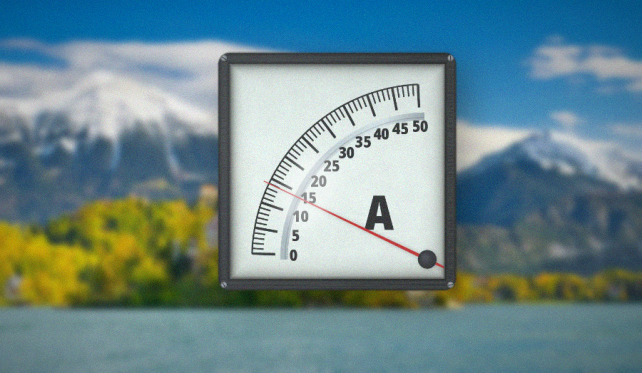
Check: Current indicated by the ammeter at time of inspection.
14 A
